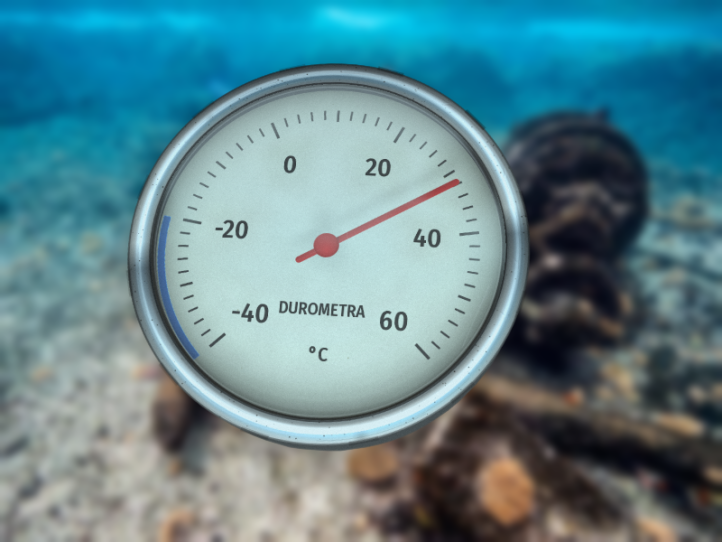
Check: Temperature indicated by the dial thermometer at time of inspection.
32 °C
